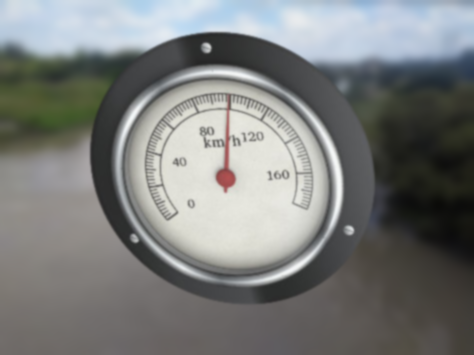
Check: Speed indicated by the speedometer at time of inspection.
100 km/h
